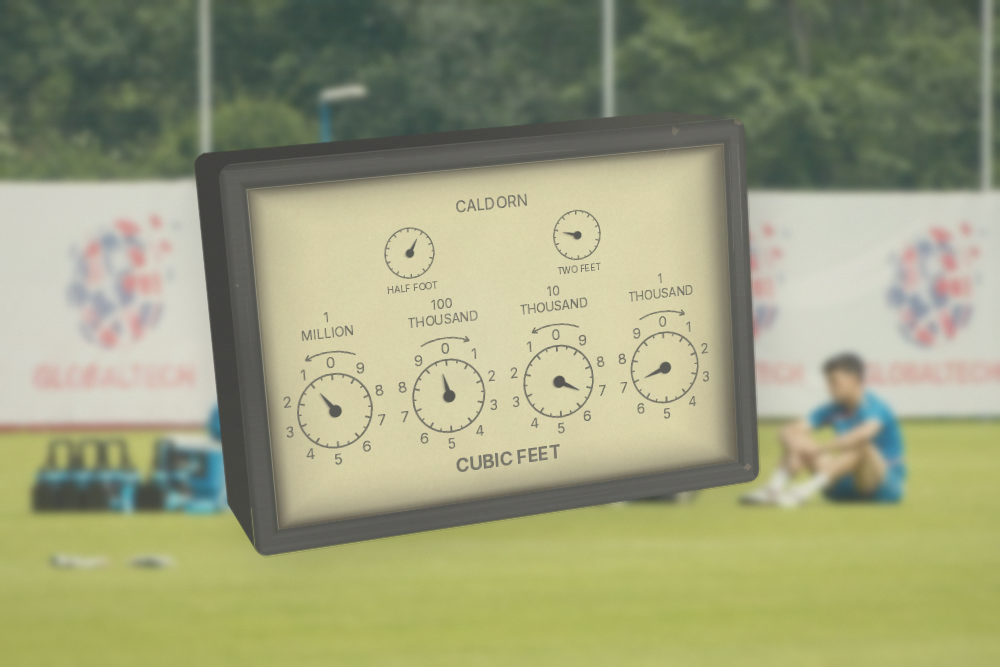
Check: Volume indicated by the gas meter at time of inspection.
96700 ft³
